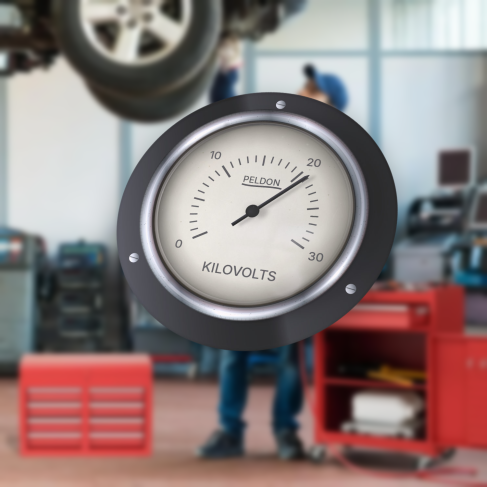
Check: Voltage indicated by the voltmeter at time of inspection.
21 kV
